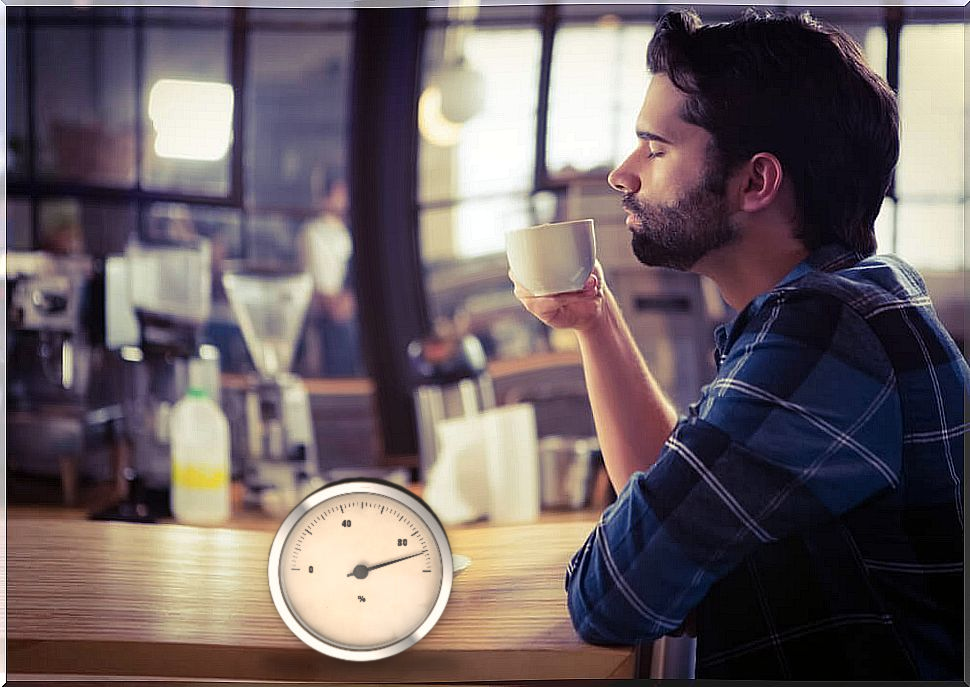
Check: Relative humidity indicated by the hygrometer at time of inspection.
90 %
